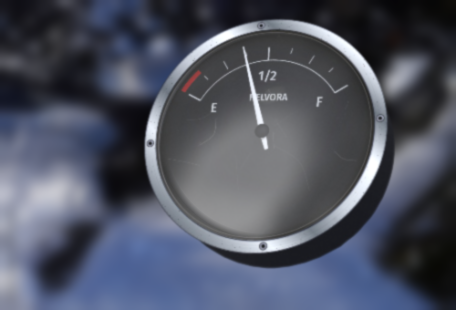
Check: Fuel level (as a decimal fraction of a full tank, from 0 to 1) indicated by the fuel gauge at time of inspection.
0.375
